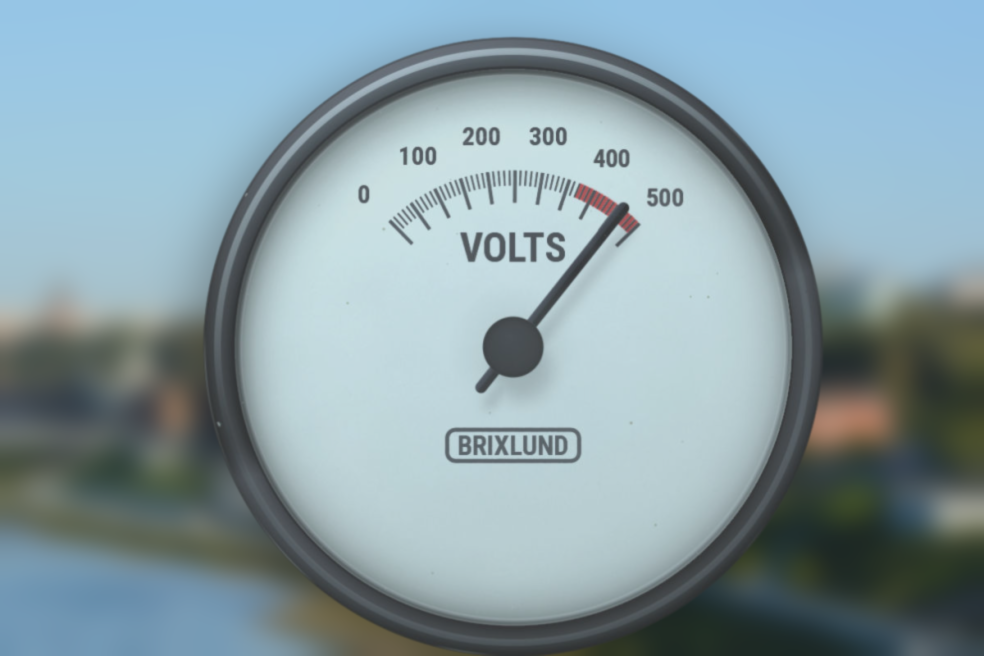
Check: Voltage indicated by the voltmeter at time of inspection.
460 V
